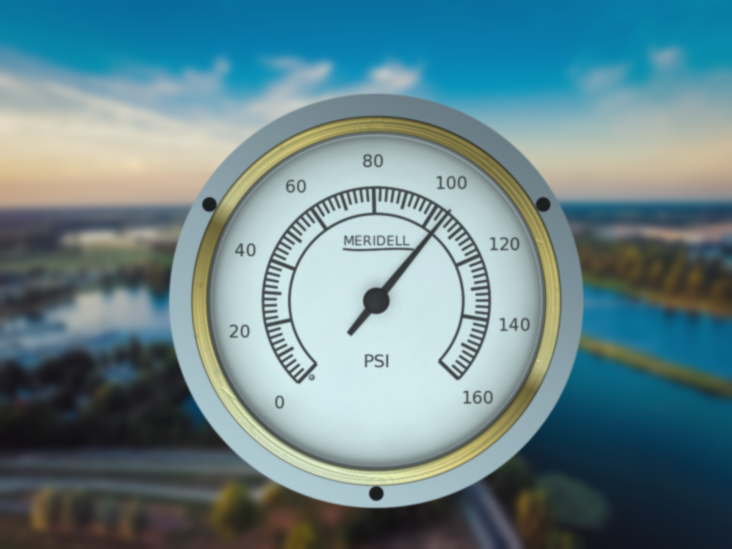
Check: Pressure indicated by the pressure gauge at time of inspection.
104 psi
